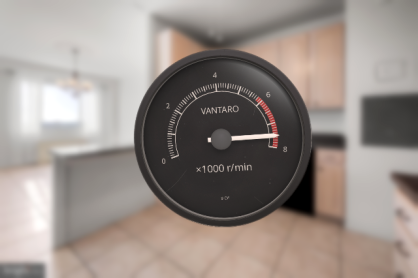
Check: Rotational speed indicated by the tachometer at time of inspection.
7500 rpm
